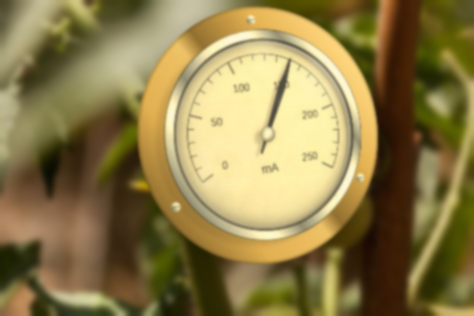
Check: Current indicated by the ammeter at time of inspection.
150 mA
